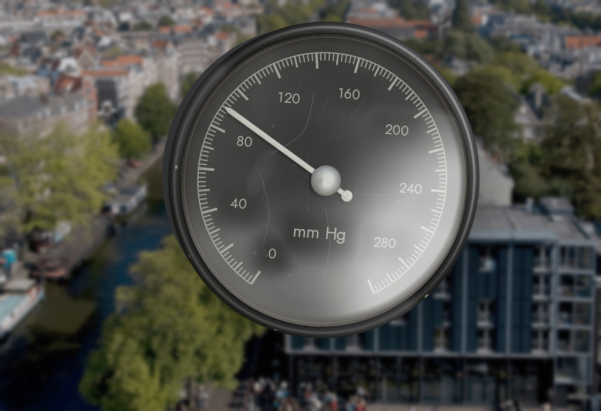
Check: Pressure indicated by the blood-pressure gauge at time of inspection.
90 mmHg
